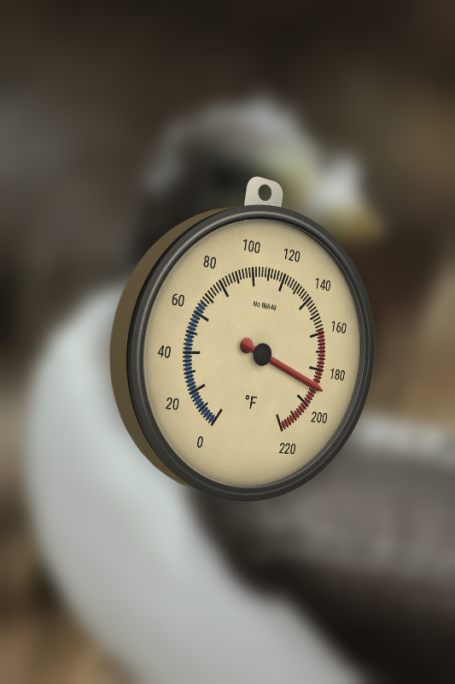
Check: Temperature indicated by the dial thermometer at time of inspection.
190 °F
